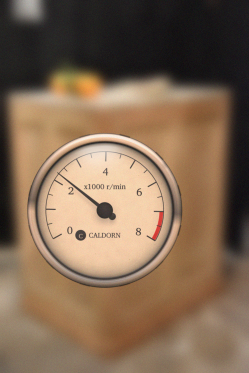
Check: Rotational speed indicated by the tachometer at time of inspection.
2250 rpm
